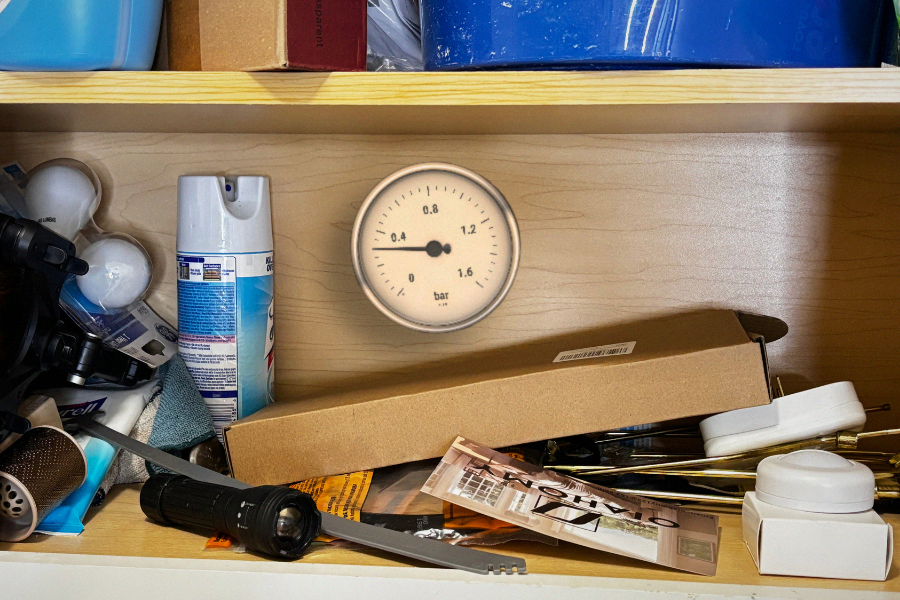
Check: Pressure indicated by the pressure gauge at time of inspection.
0.3 bar
